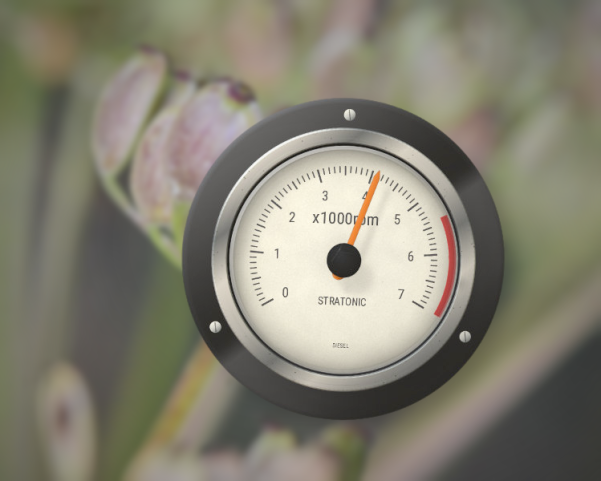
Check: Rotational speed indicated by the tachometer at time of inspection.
4100 rpm
